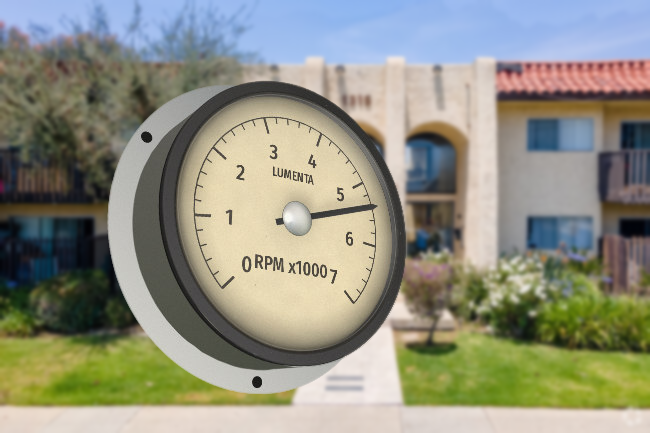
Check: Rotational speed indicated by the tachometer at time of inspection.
5400 rpm
